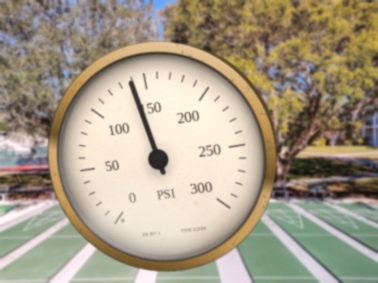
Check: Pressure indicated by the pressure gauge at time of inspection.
140 psi
